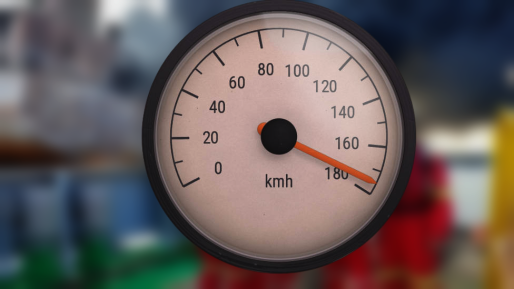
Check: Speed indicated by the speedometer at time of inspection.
175 km/h
